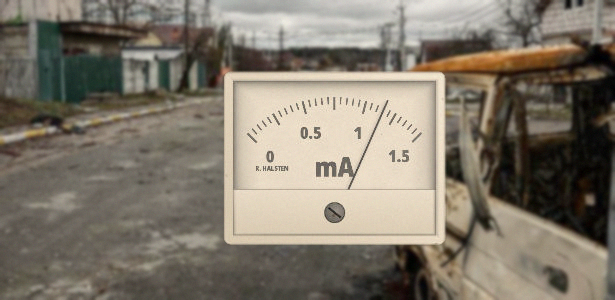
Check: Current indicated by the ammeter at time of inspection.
1.15 mA
